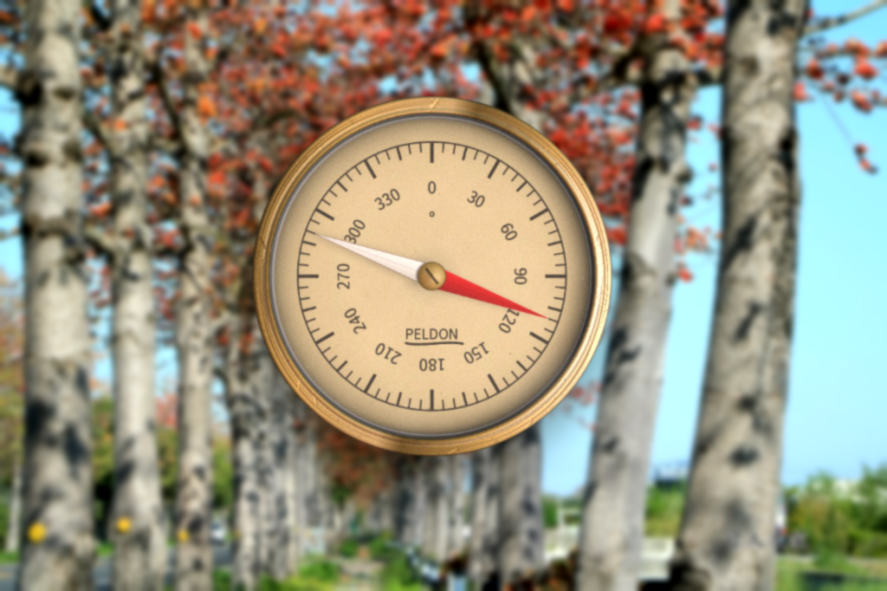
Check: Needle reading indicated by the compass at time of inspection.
110 °
